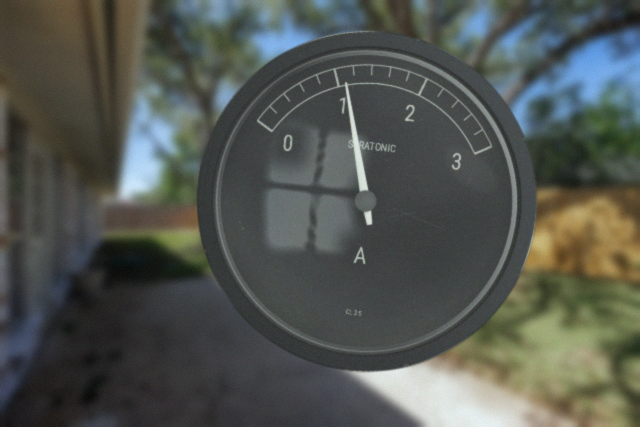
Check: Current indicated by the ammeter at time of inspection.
1.1 A
